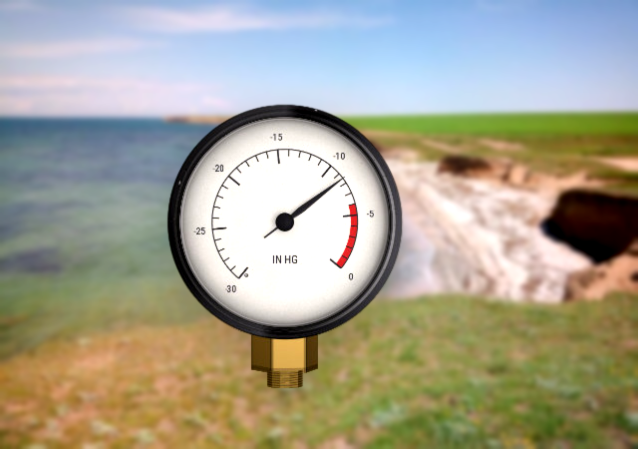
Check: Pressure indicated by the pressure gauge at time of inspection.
-8.5 inHg
